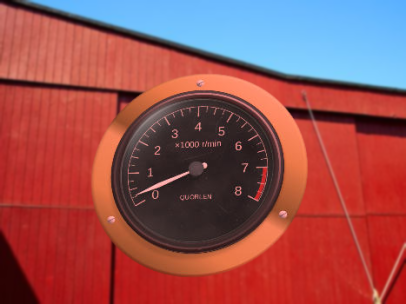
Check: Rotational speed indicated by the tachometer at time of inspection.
250 rpm
